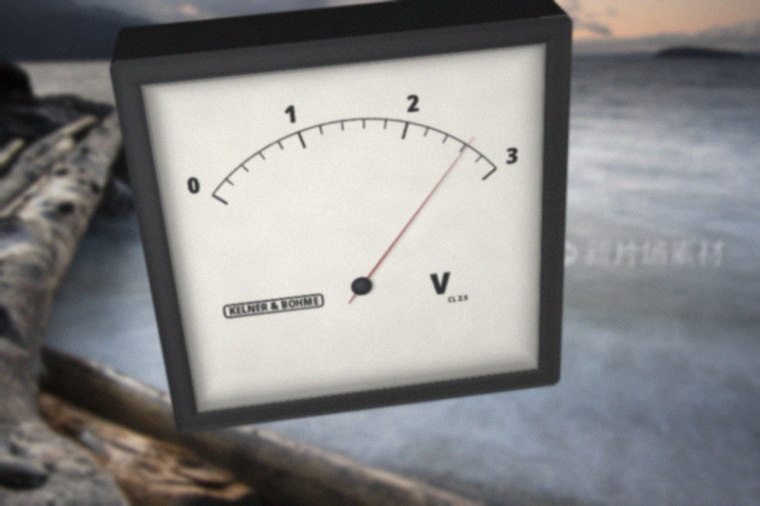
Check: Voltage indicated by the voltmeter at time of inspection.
2.6 V
